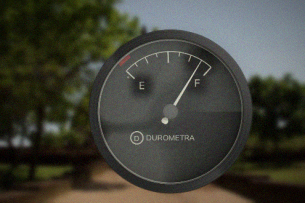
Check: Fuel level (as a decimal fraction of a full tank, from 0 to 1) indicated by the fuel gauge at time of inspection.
0.875
